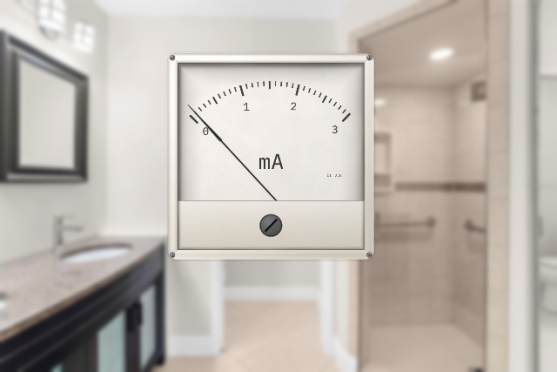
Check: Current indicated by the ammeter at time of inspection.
0.1 mA
